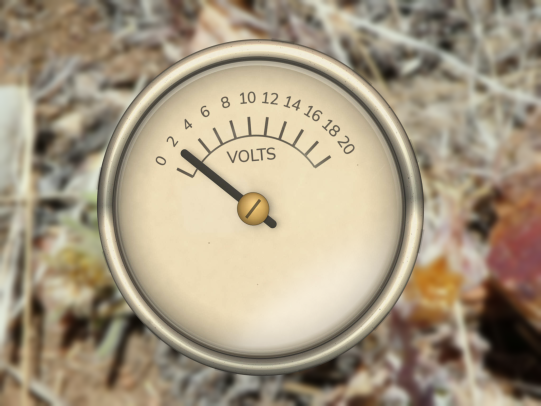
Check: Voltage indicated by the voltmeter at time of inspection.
2 V
